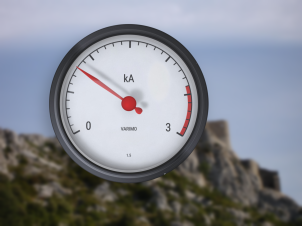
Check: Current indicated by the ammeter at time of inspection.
0.8 kA
